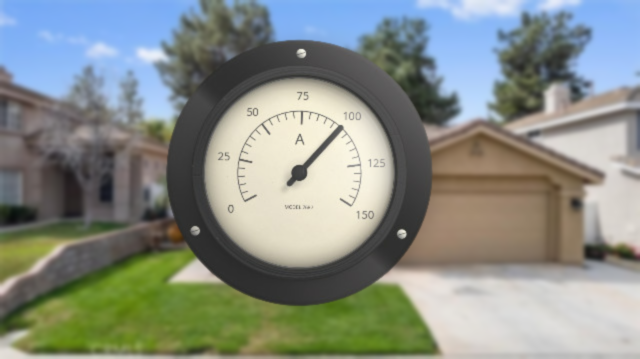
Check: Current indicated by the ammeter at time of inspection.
100 A
